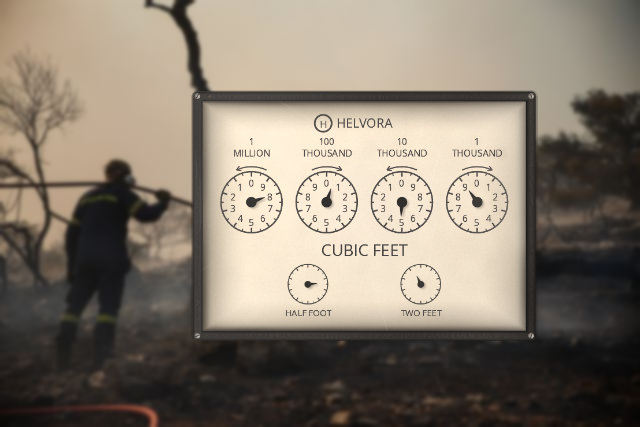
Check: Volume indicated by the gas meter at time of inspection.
804900 ft³
